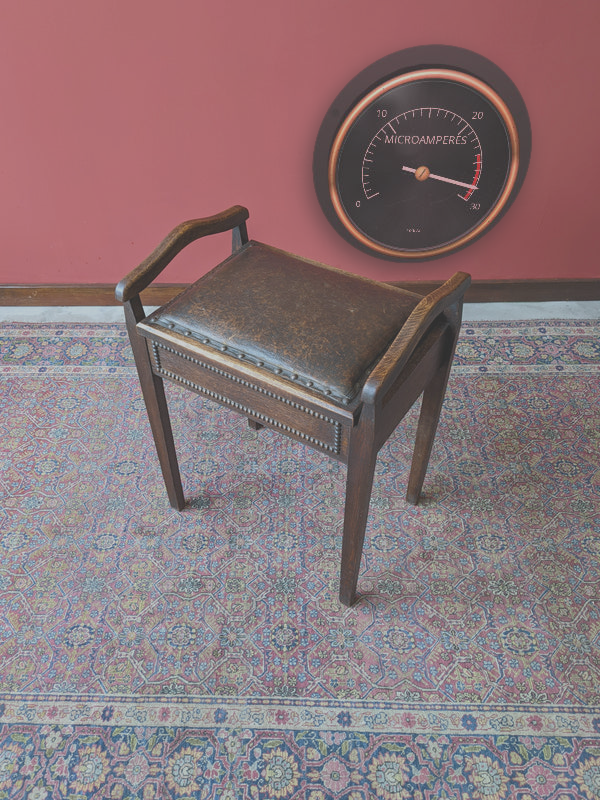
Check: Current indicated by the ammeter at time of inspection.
28 µA
